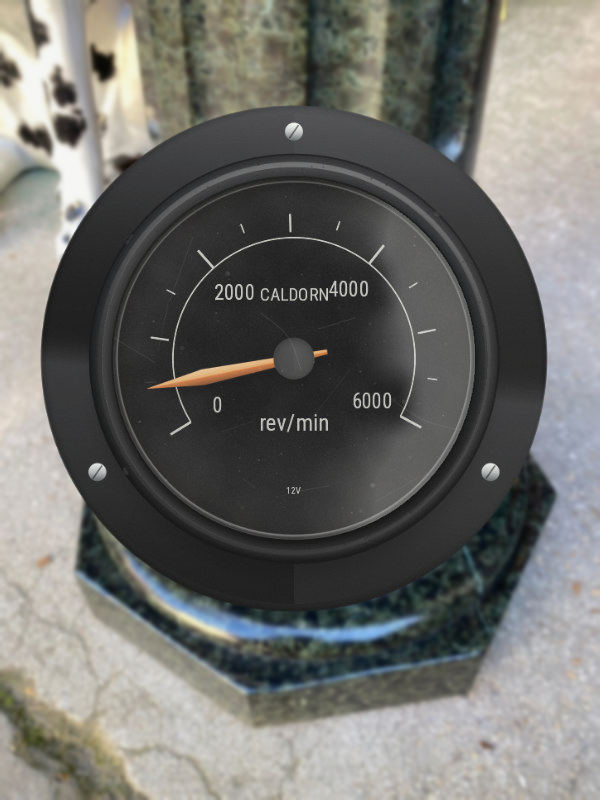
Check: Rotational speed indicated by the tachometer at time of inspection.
500 rpm
